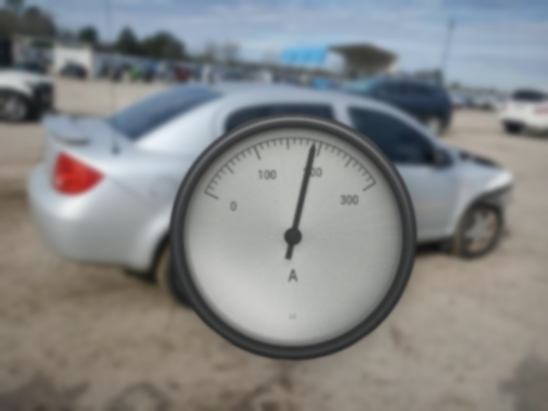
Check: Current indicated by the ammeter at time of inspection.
190 A
